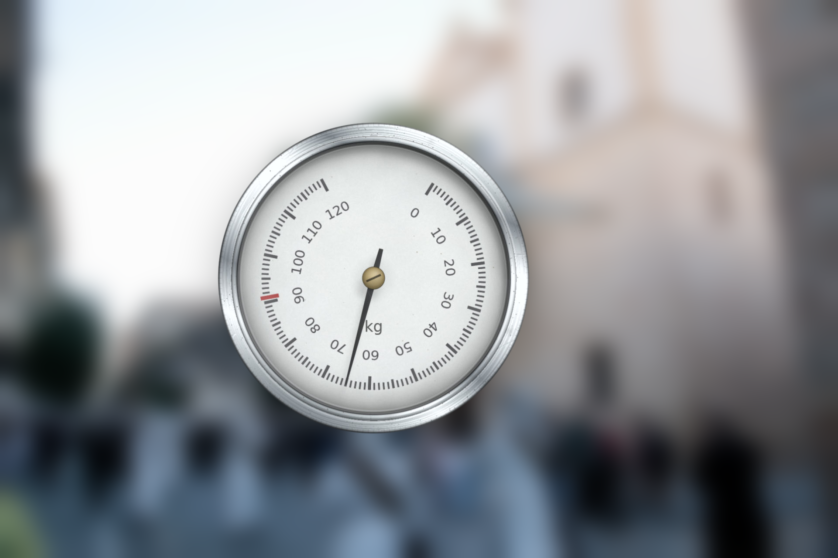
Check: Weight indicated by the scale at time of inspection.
65 kg
